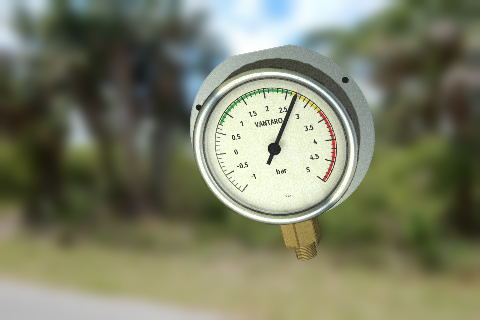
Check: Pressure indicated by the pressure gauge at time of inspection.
2.7 bar
